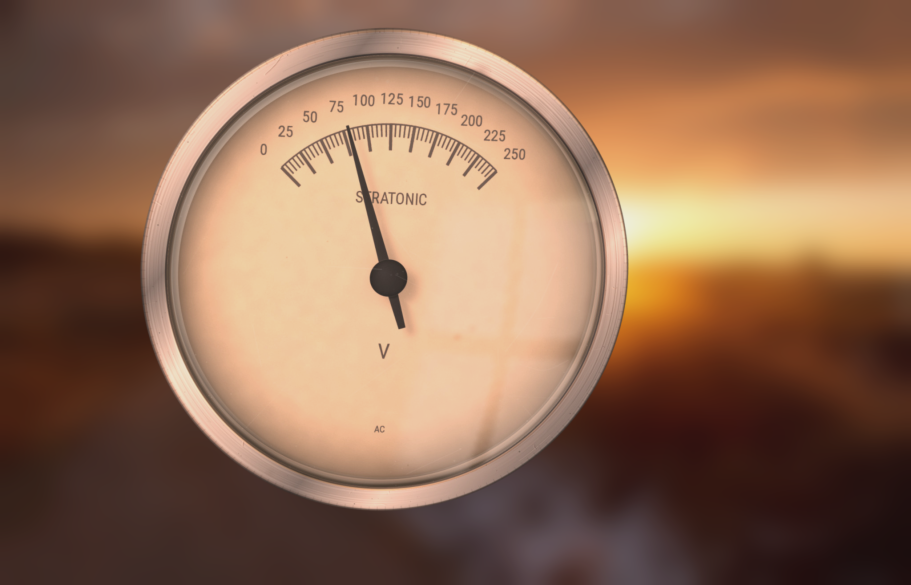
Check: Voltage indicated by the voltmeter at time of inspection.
80 V
